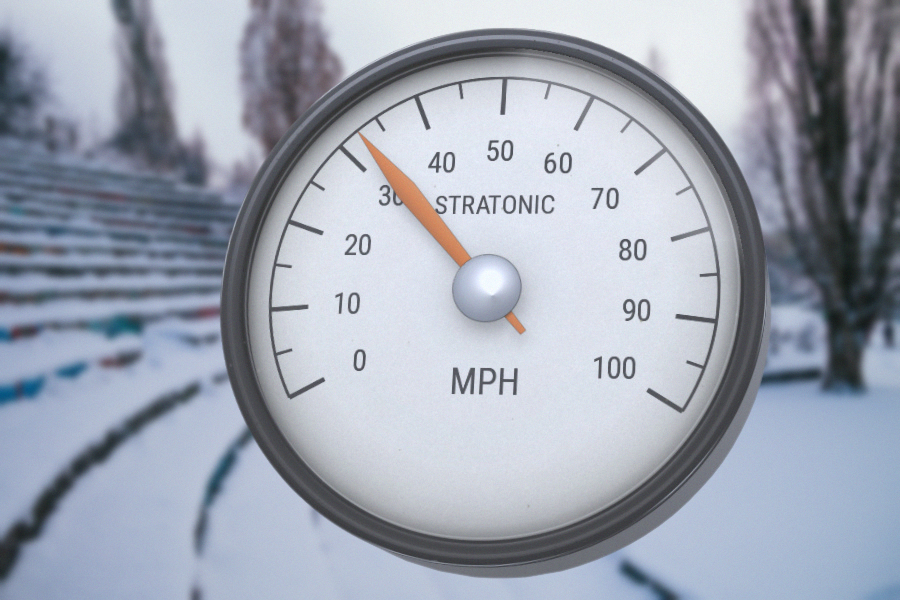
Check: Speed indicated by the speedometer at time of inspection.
32.5 mph
